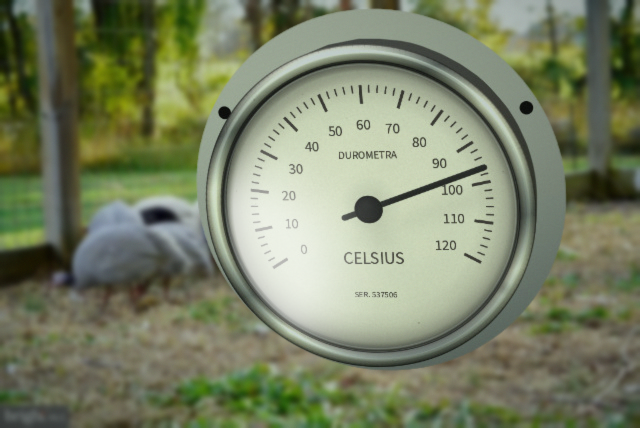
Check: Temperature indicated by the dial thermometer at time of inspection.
96 °C
